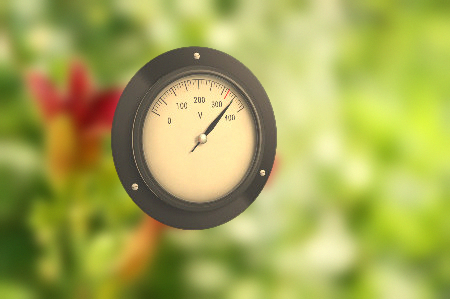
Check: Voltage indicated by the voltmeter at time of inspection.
350 V
